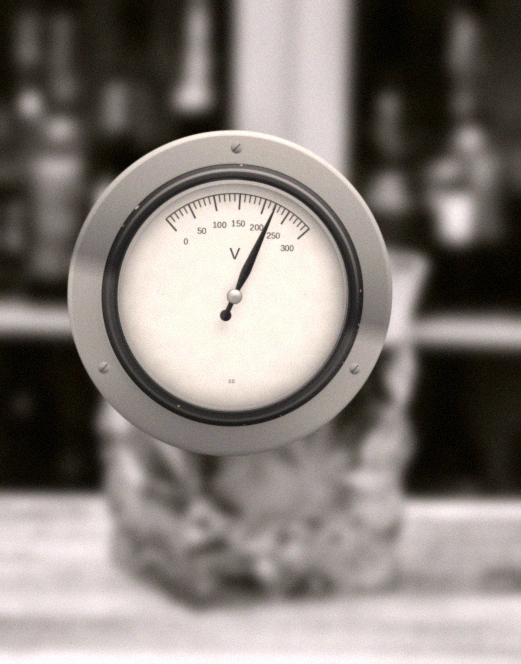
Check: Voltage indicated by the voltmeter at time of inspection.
220 V
